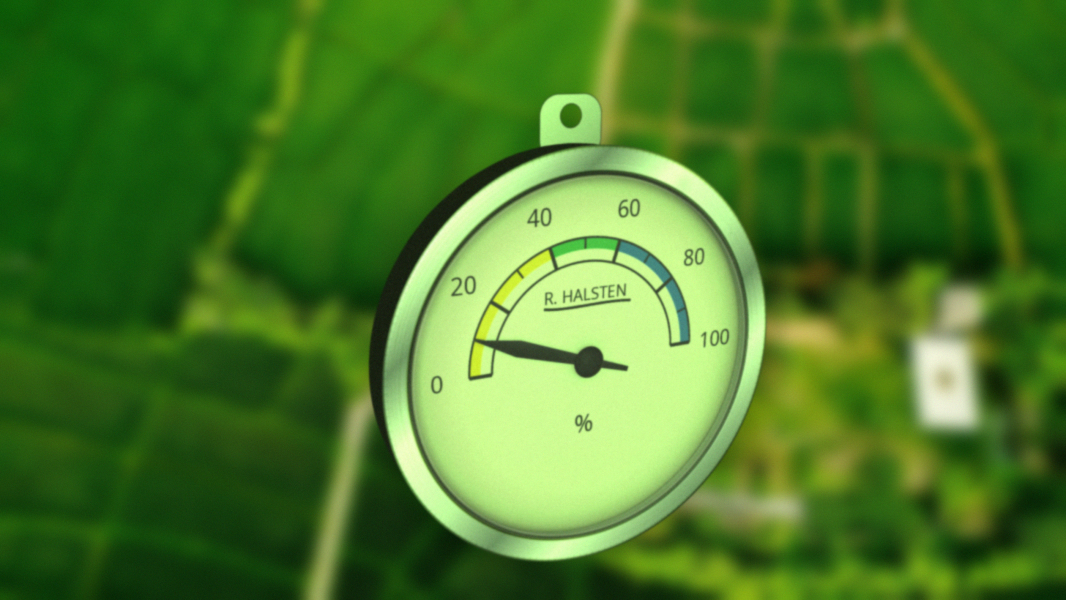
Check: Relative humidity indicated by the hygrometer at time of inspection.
10 %
